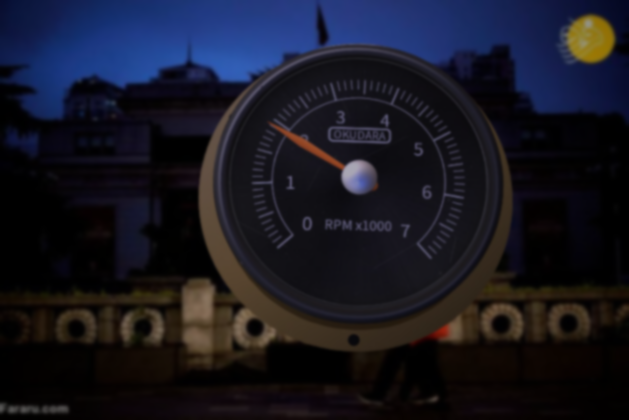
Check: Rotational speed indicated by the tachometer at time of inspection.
1900 rpm
